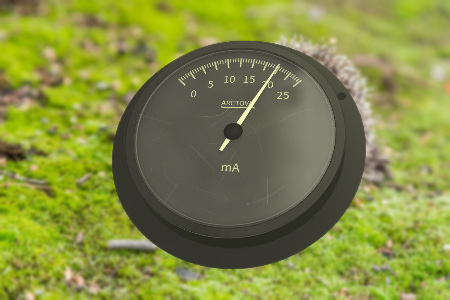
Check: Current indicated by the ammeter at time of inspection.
20 mA
